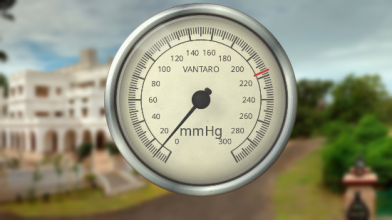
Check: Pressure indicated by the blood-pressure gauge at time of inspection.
10 mmHg
